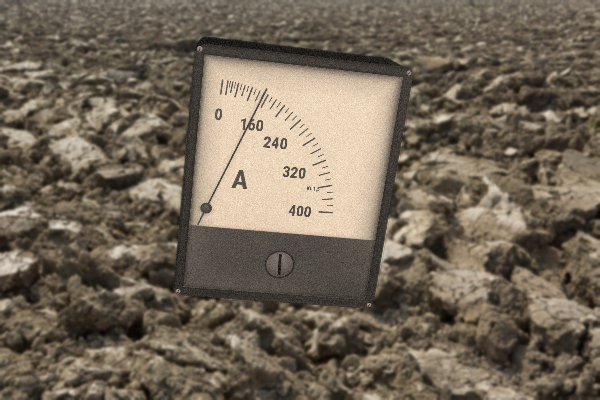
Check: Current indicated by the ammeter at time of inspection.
150 A
